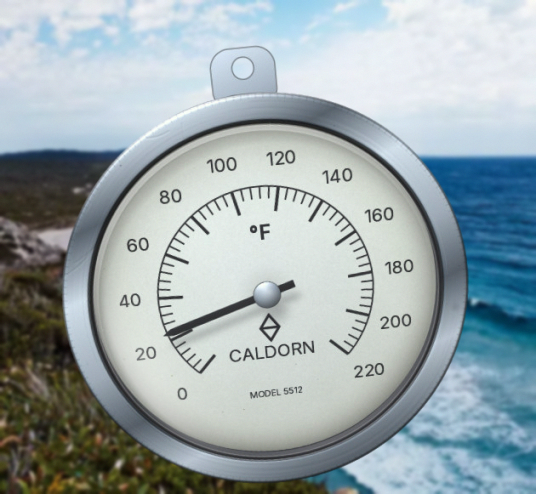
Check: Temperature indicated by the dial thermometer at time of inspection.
24 °F
